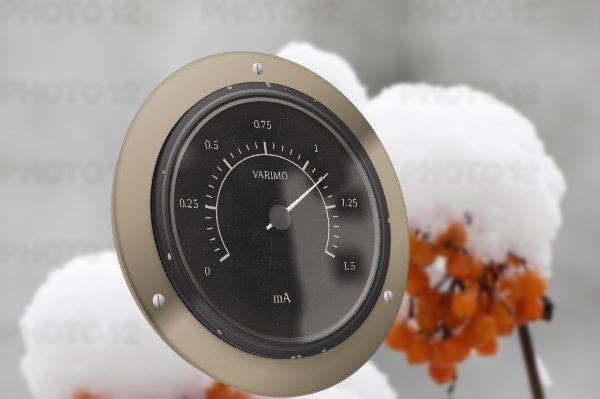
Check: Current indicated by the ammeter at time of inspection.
1.1 mA
